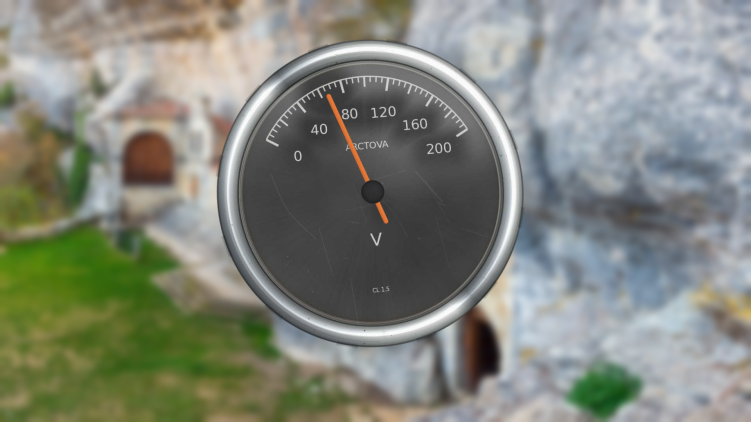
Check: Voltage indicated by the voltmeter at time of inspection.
65 V
